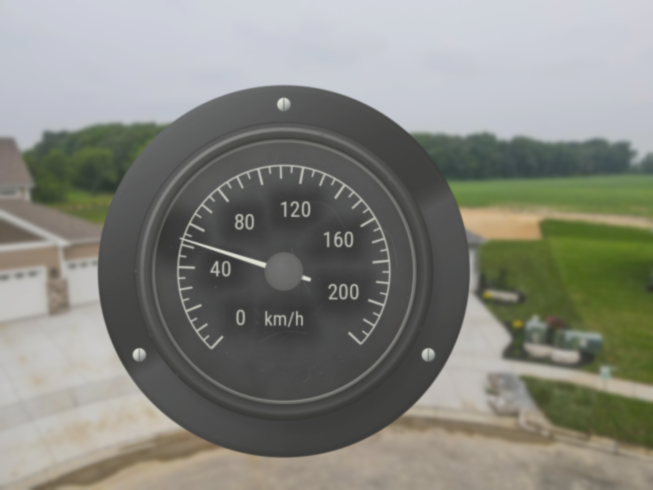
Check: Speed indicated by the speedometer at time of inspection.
52.5 km/h
